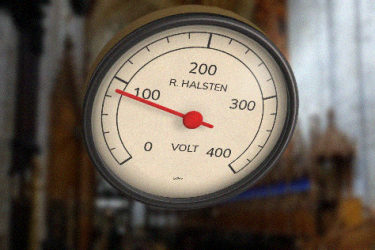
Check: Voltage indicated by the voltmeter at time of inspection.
90 V
